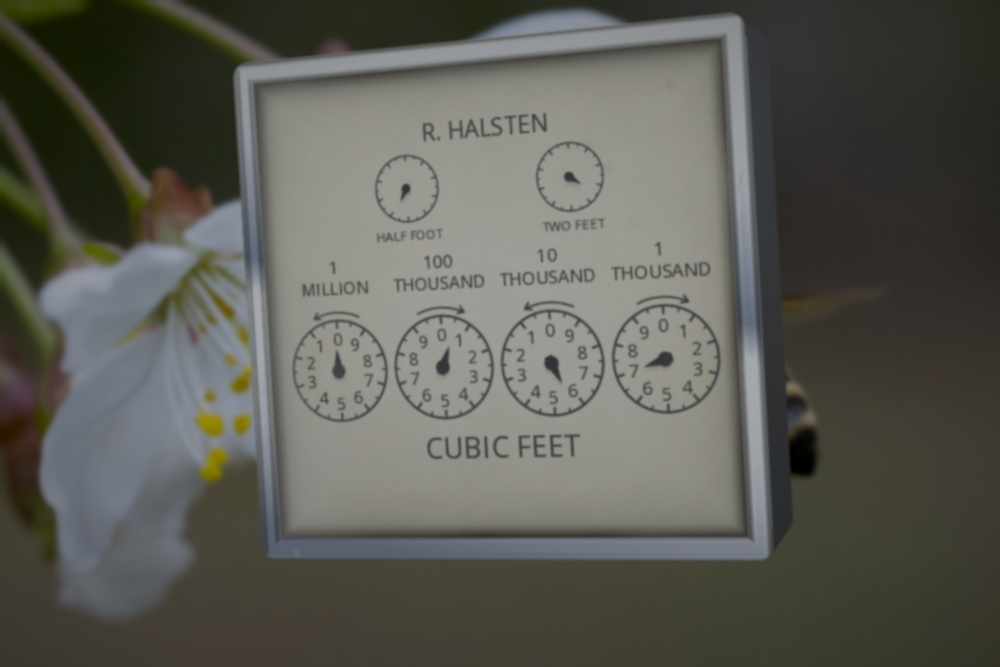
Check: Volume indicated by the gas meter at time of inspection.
5700 ft³
